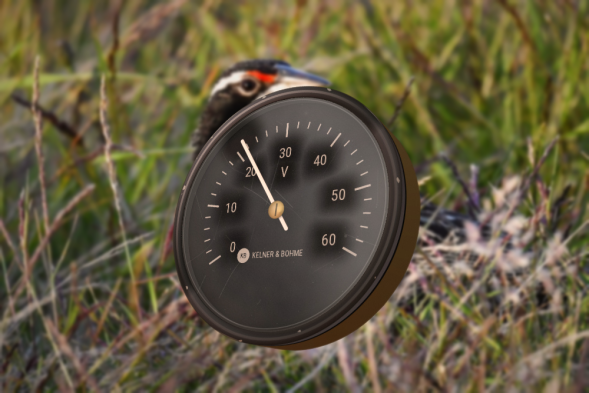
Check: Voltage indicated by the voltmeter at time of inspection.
22 V
